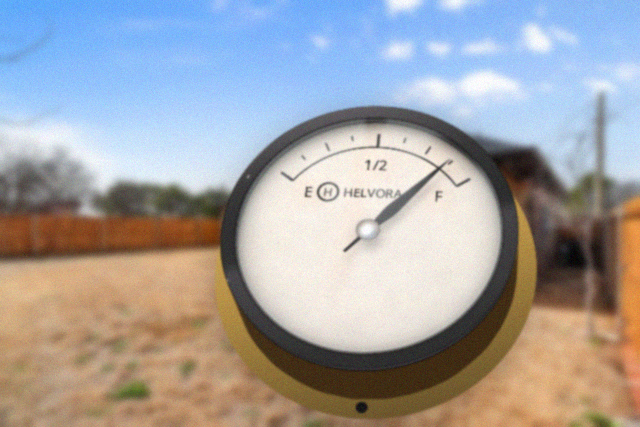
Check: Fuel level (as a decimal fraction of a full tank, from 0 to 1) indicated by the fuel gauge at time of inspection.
0.875
